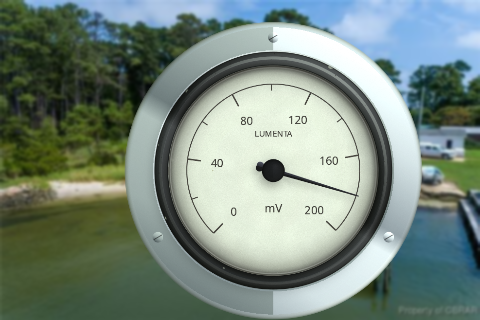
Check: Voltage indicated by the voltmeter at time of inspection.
180 mV
